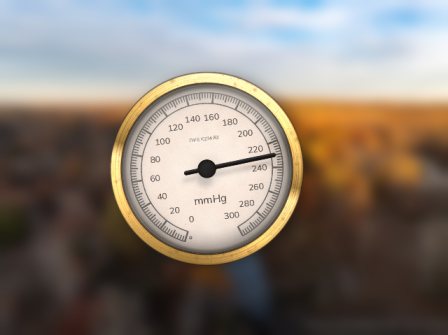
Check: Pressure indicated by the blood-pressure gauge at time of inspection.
230 mmHg
